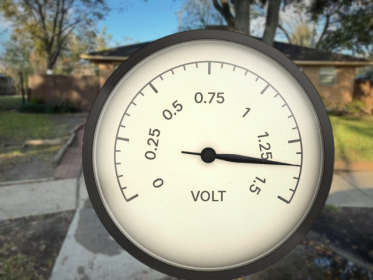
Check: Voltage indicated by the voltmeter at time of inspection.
1.35 V
